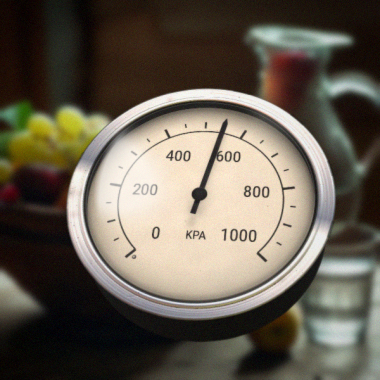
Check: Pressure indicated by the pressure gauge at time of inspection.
550 kPa
